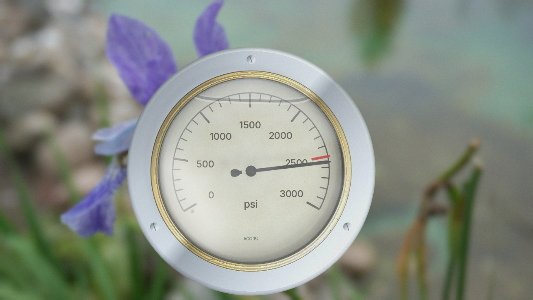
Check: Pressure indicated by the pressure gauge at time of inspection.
2550 psi
